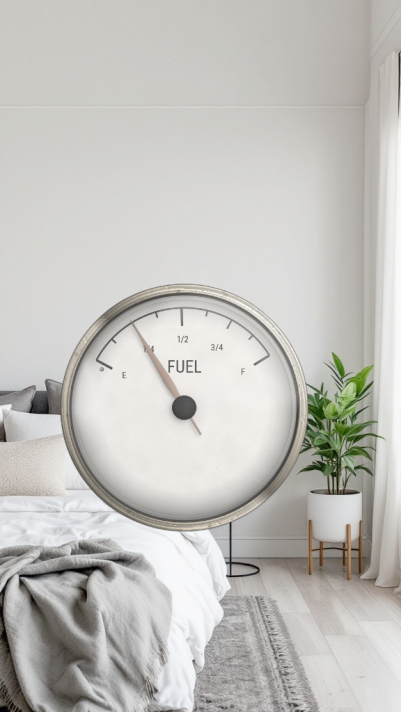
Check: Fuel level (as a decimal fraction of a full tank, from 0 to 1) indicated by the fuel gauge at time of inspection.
0.25
